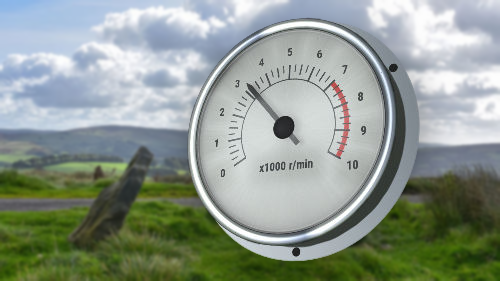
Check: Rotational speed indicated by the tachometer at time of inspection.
3250 rpm
